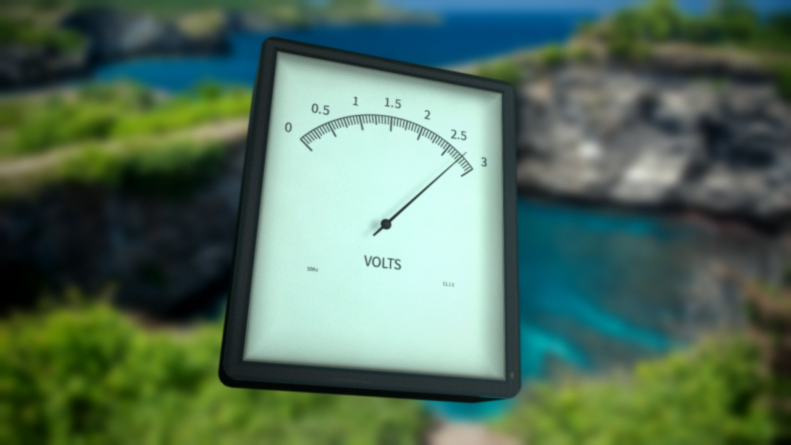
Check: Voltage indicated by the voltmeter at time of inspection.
2.75 V
